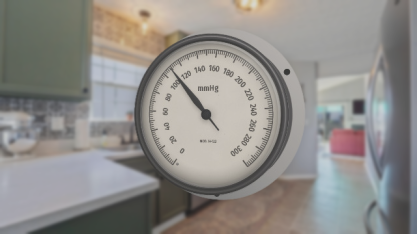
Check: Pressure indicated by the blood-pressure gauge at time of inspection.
110 mmHg
